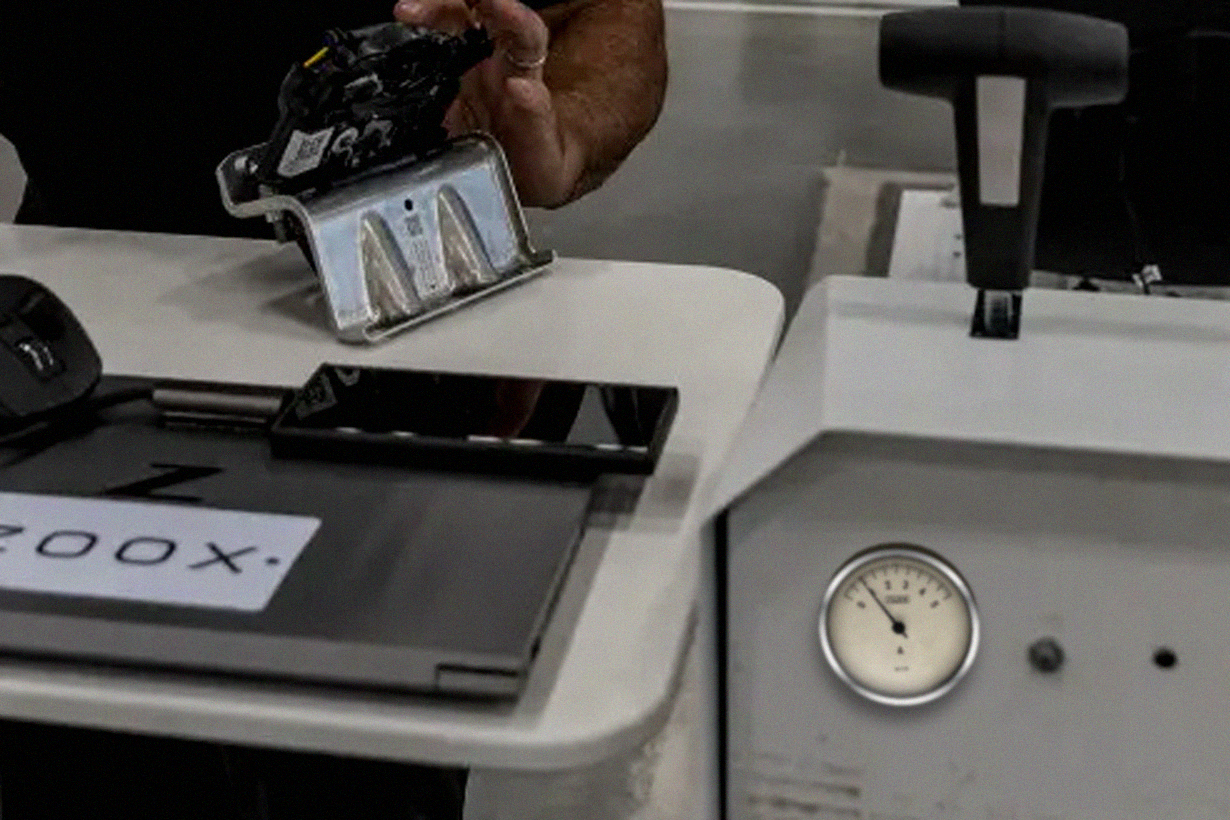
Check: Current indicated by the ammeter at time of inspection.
1 A
